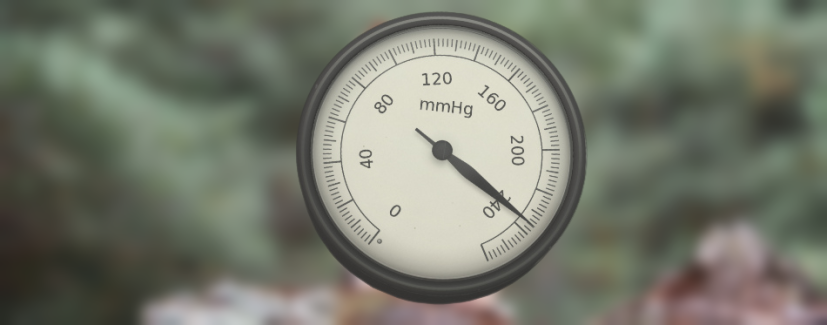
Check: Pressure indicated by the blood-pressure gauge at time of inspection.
236 mmHg
